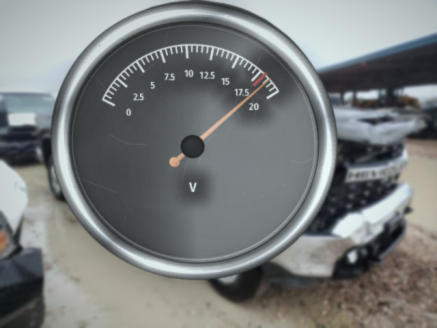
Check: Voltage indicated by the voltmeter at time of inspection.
18.5 V
